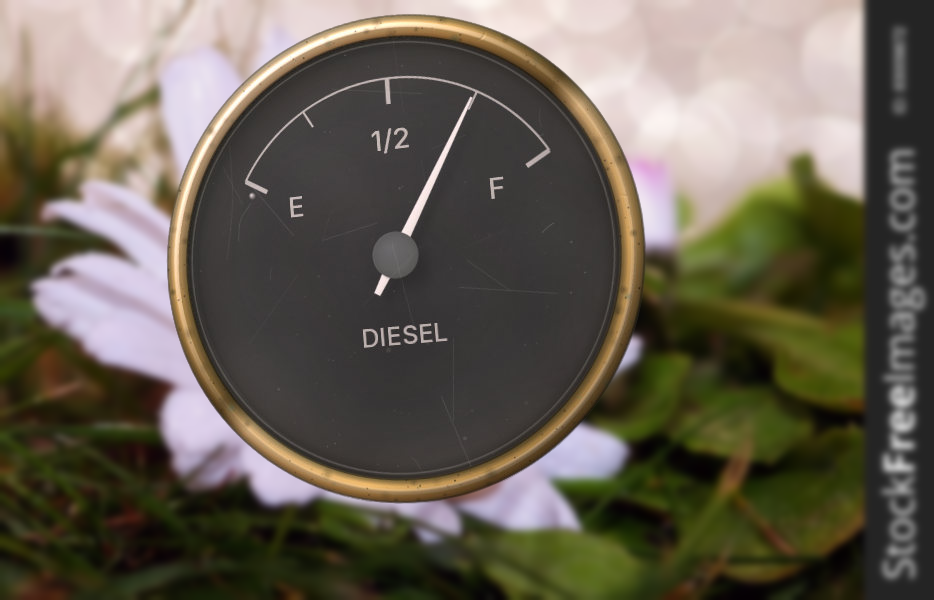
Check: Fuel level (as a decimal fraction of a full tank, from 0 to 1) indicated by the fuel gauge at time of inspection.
0.75
